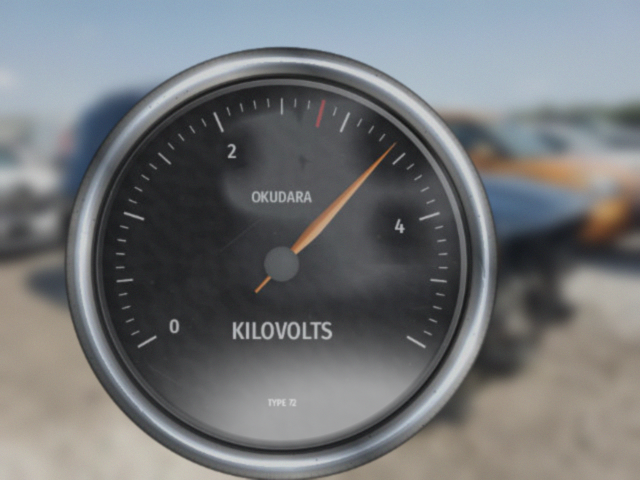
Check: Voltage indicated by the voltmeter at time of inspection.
3.4 kV
